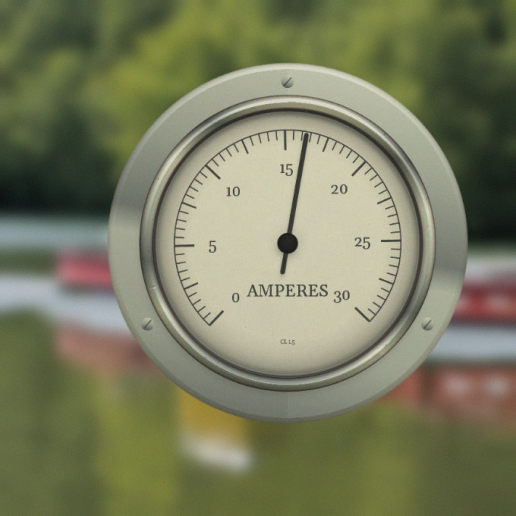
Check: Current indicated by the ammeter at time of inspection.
16.25 A
